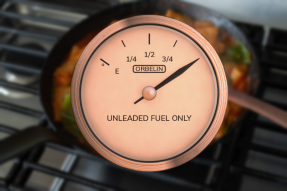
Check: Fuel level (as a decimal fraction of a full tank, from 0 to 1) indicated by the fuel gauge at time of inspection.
1
